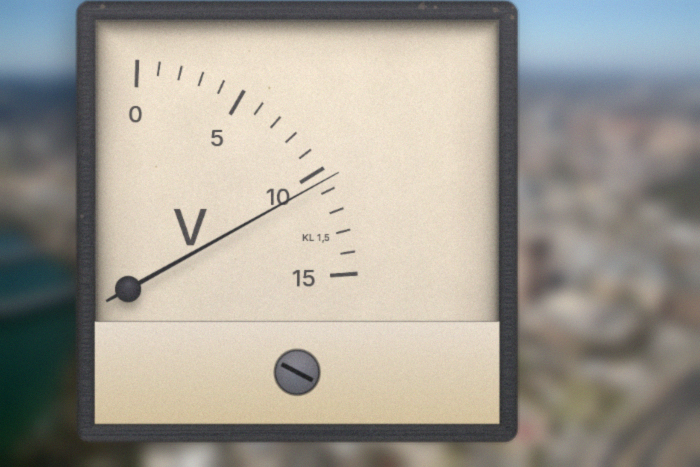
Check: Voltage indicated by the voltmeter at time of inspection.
10.5 V
